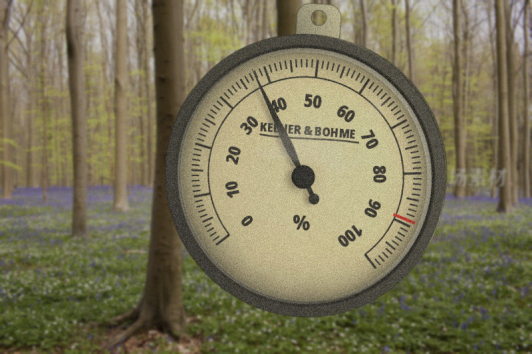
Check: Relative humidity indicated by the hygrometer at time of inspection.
38 %
